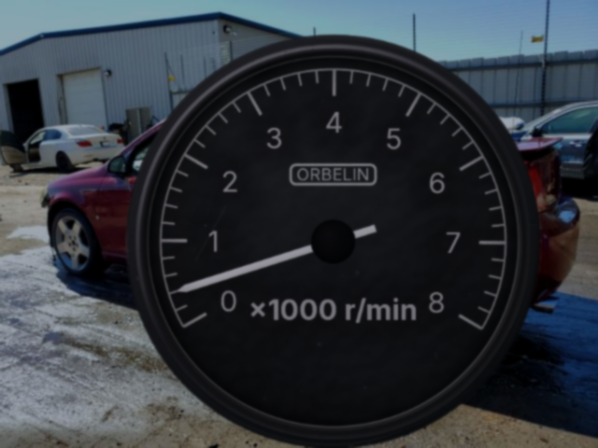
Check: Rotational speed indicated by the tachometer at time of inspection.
400 rpm
